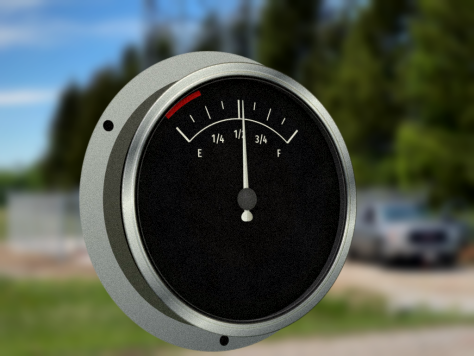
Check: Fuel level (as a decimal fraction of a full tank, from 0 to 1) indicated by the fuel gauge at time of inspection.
0.5
